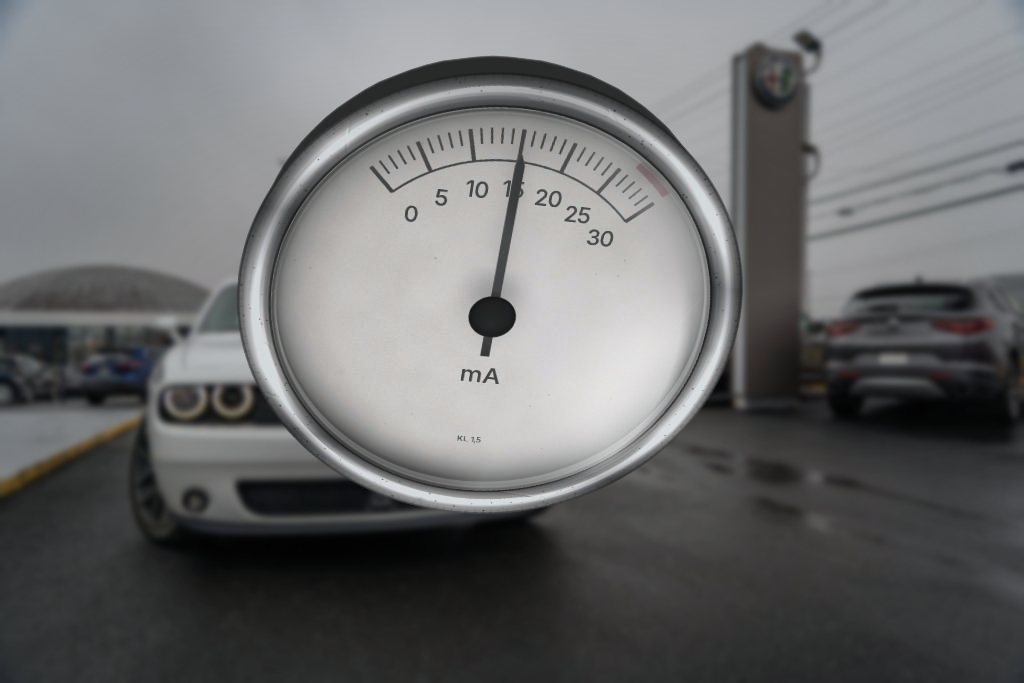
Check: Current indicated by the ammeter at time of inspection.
15 mA
